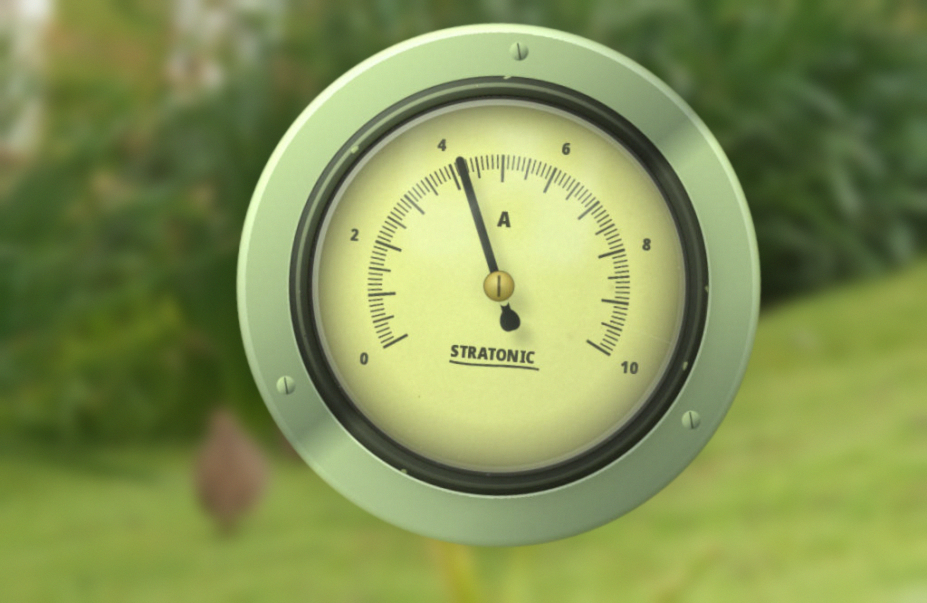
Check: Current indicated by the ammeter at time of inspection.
4.2 A
